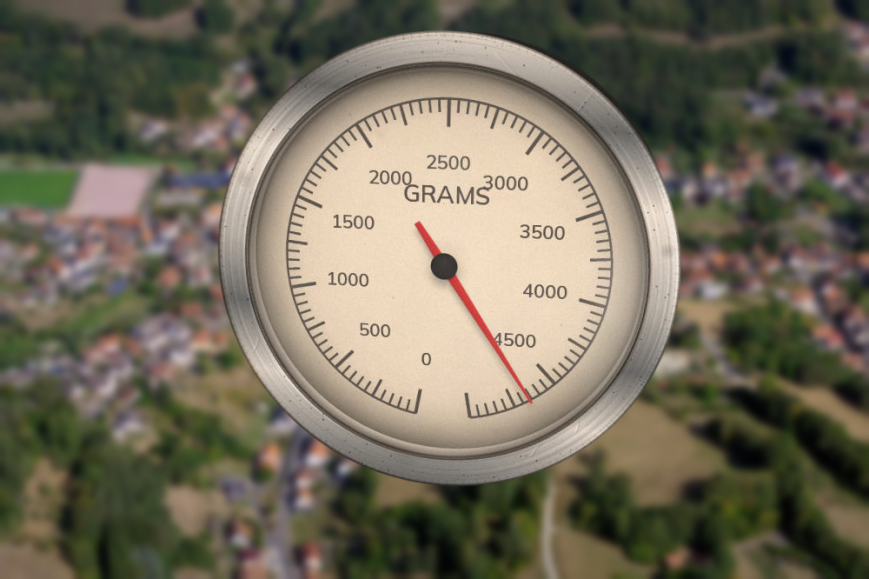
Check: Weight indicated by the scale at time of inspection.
4650 g
